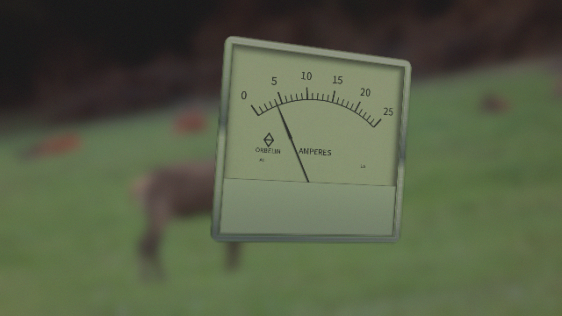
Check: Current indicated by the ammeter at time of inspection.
4 A
